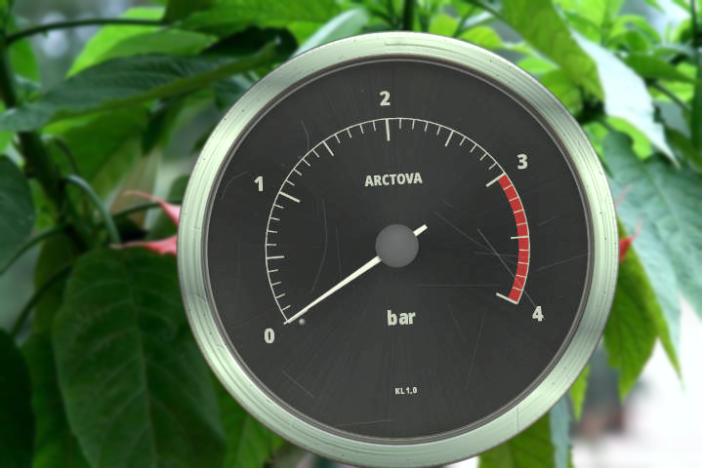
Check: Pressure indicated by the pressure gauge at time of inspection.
0 bar
